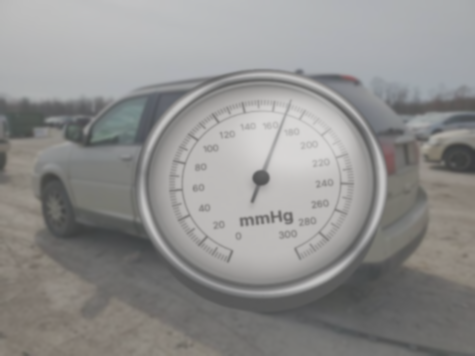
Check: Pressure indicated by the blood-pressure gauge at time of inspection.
170 mmHg
